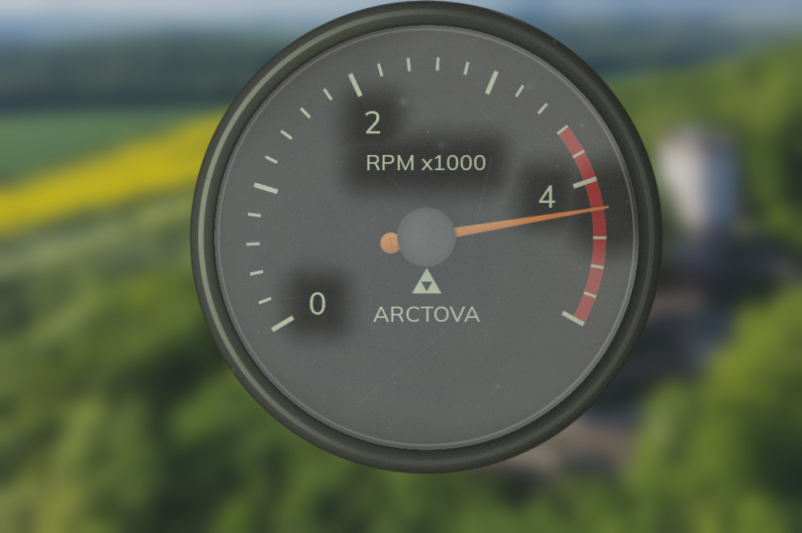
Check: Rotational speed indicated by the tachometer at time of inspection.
4200 rpm
